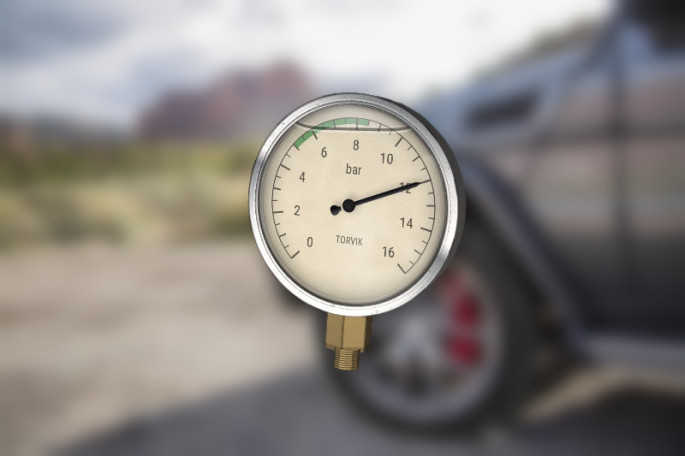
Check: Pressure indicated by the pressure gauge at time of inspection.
12 bar
